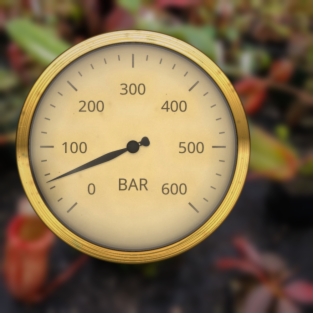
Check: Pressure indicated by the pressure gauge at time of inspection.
50 bar
